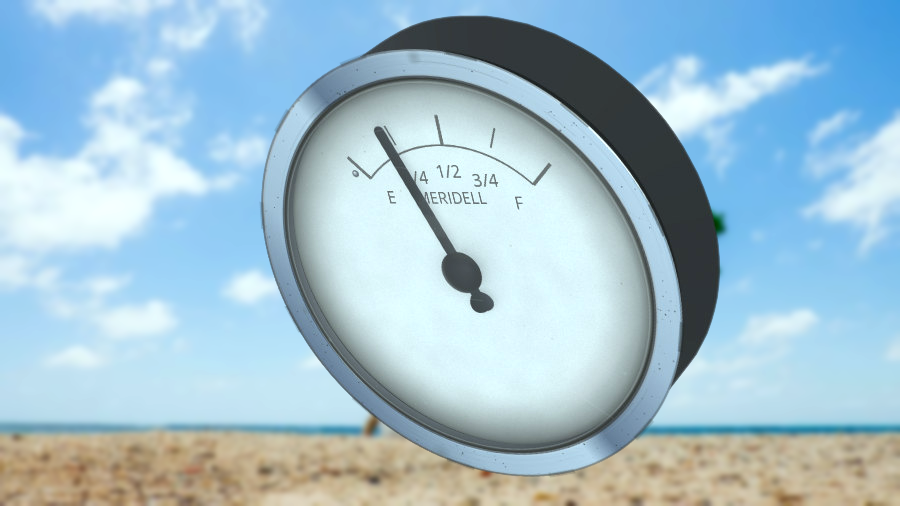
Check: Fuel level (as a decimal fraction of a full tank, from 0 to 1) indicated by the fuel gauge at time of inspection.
0.25
